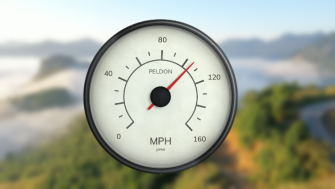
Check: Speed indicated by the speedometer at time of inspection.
105 mph
